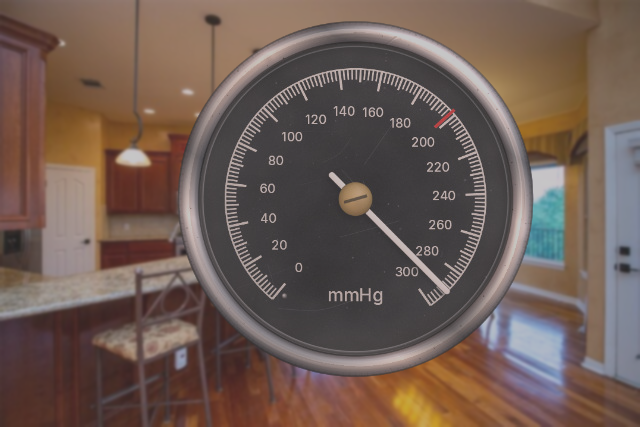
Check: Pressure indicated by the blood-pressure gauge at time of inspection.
290 mmHg
